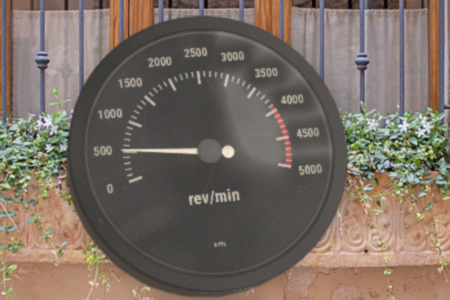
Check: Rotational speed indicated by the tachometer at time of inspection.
500 rpm
